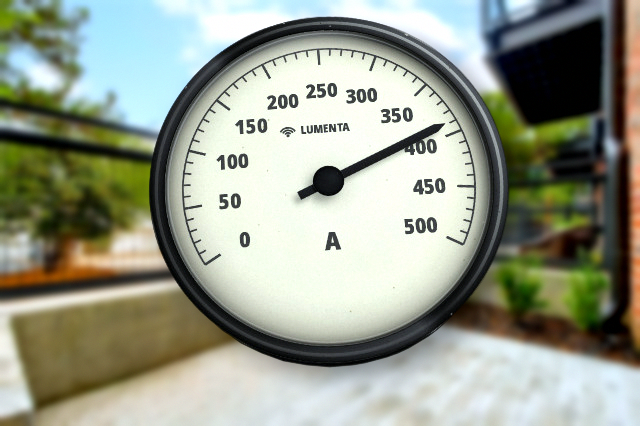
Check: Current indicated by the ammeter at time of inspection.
390 A
